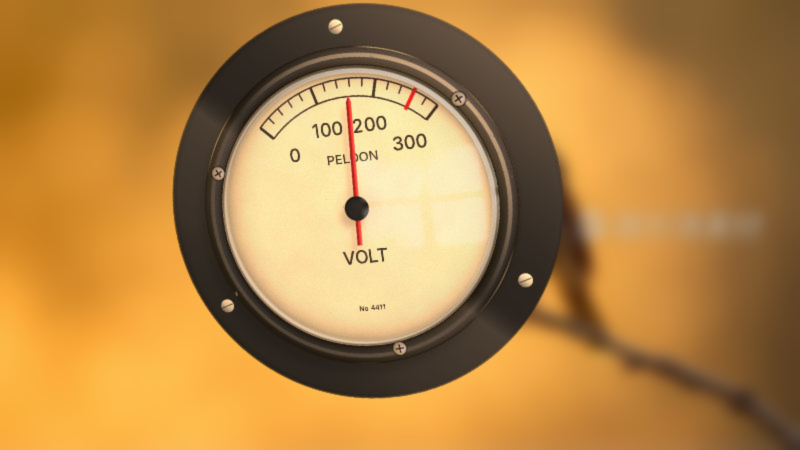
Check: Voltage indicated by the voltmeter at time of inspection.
160 V
